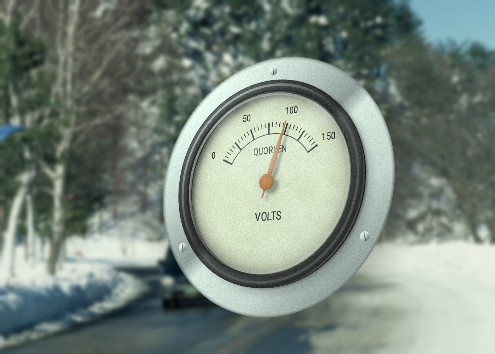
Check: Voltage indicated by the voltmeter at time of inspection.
100 V
